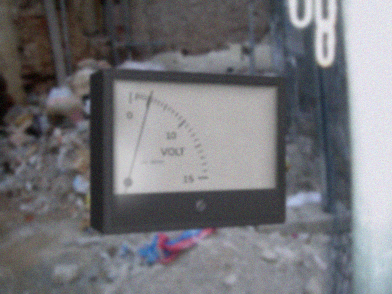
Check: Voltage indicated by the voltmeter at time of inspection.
5 V
